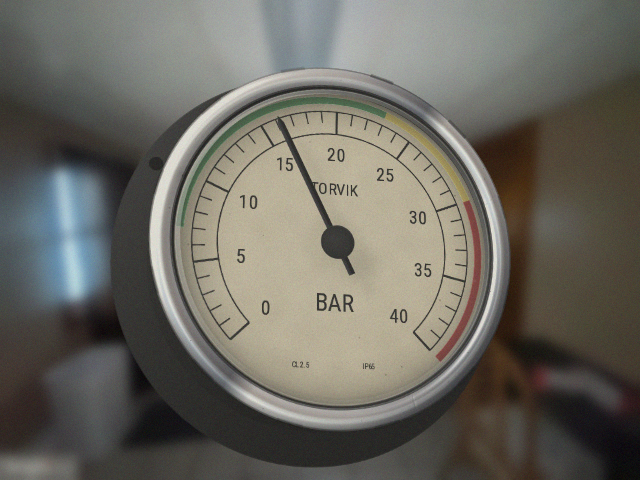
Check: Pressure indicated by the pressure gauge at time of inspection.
16 bar
